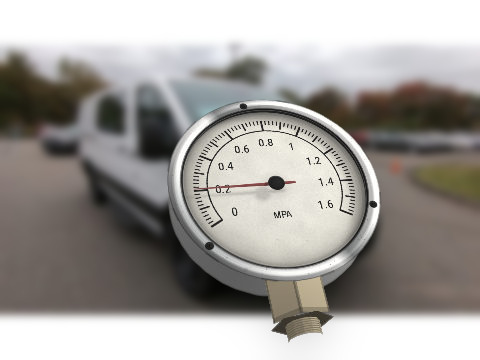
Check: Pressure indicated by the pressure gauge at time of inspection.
0.2 MPa
